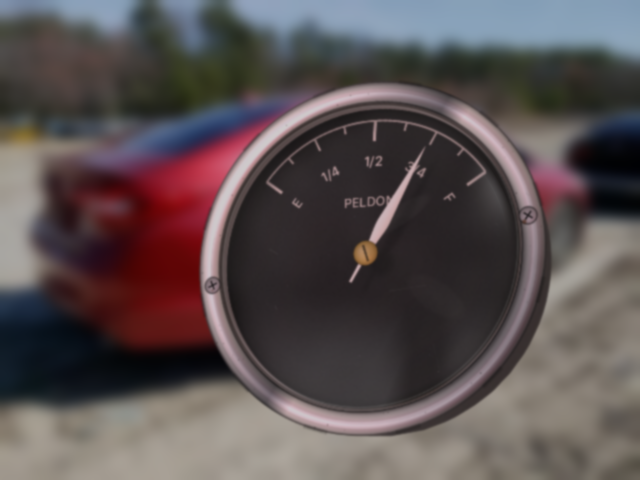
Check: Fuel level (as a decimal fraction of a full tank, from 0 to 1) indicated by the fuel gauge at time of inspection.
0.75
